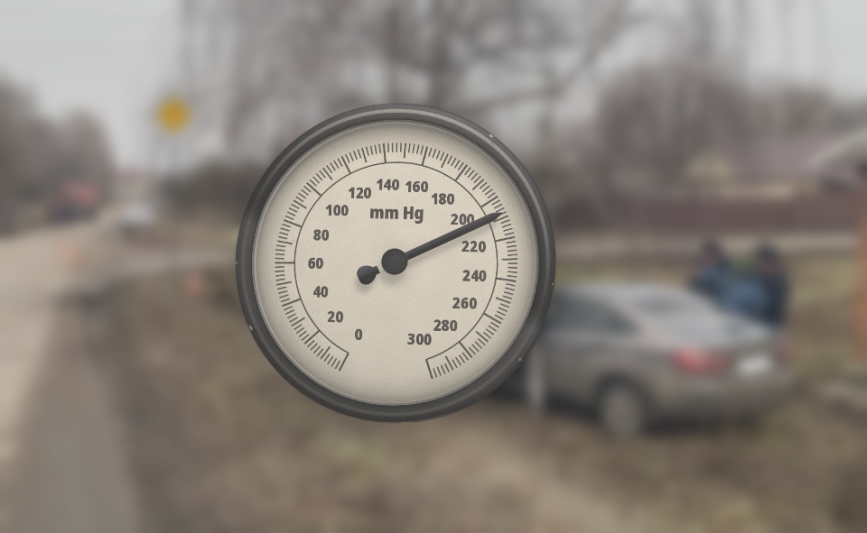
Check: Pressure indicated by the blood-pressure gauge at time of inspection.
208 mmHg
